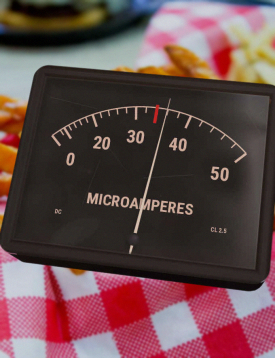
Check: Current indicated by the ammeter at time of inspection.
36 µA
